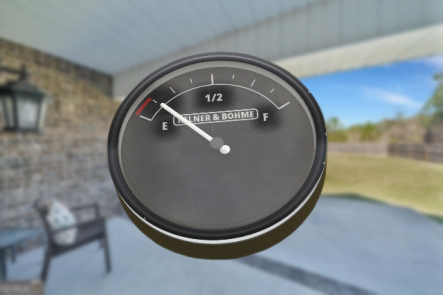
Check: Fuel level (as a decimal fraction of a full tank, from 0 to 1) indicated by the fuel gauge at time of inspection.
0.125
